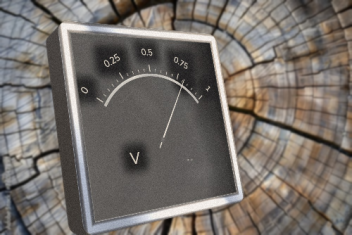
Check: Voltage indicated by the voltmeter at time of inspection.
0.8 V
